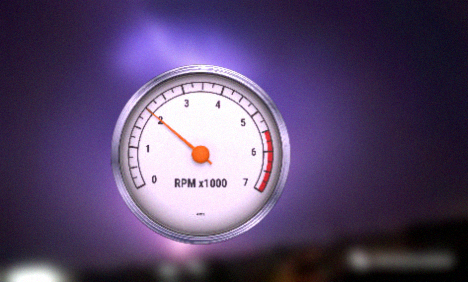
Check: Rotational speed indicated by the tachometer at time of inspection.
2000 rpm
